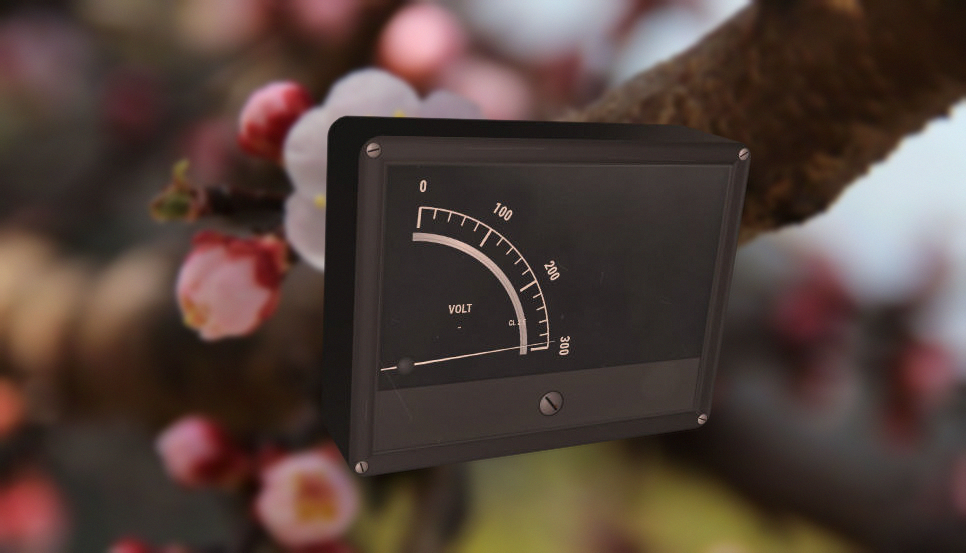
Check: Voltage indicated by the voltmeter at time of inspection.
290 V
